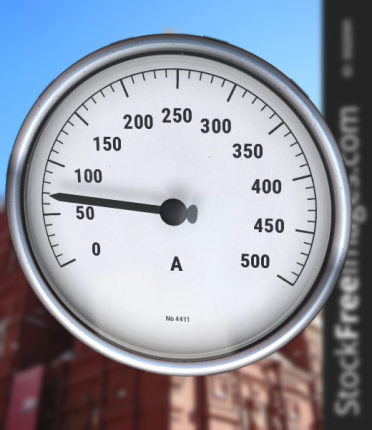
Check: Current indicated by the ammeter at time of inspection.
70 A
